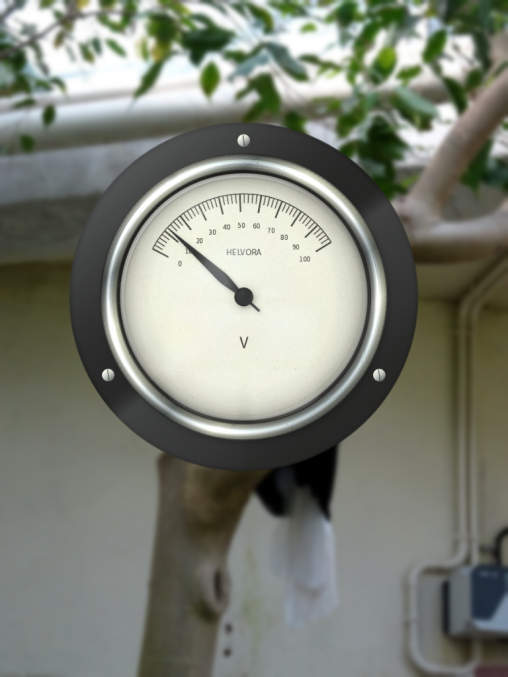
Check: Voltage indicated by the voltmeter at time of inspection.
12 V
